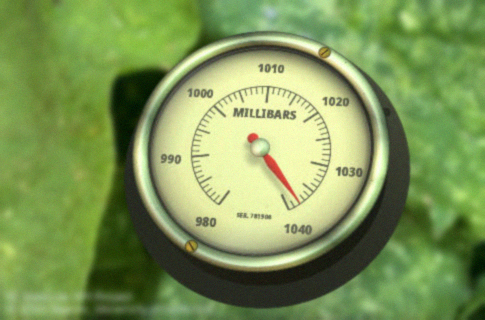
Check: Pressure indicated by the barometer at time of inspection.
1038 mbar
